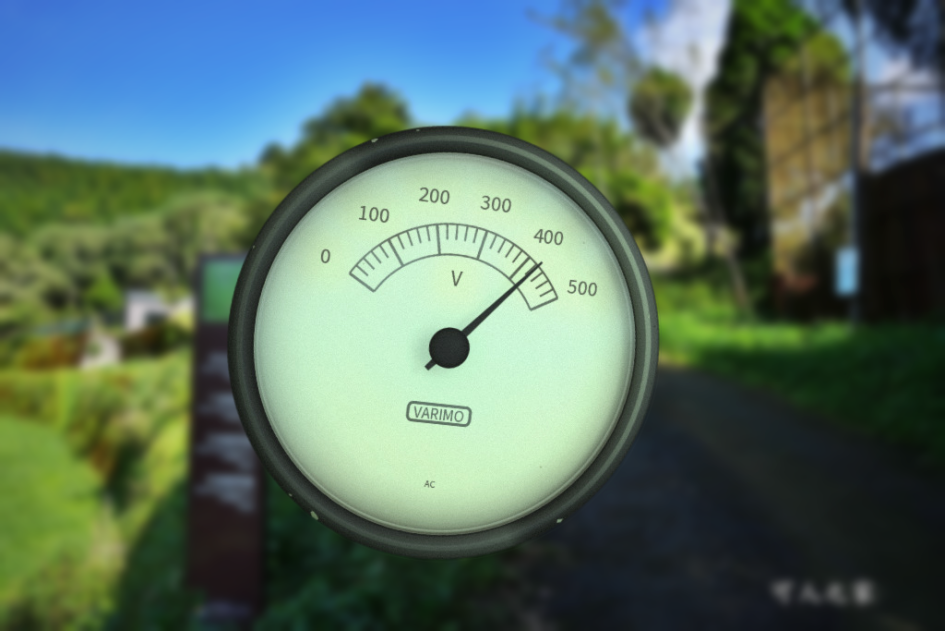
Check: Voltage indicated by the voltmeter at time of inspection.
420 V
